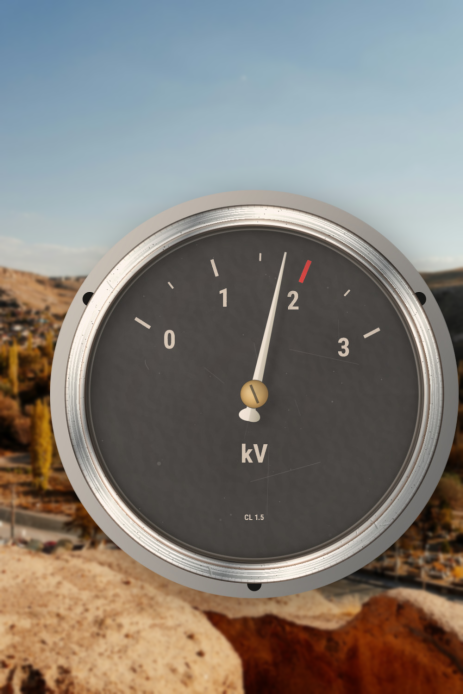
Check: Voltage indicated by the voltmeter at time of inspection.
1.75 kV
